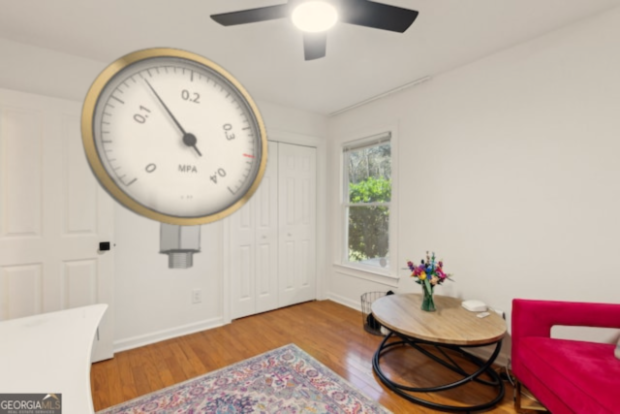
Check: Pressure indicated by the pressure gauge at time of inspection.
0.14 MPa
